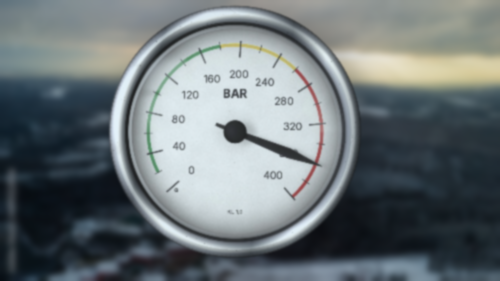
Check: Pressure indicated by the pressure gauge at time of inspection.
360 bar
